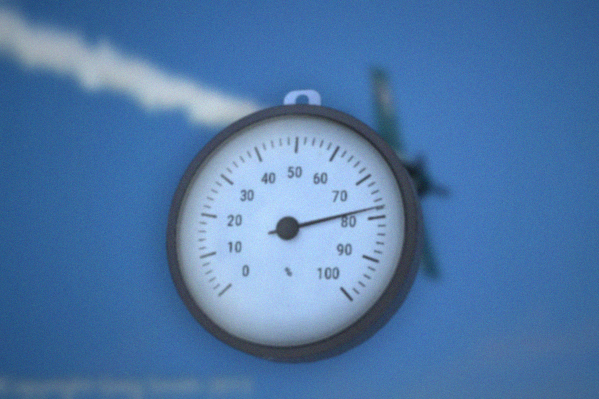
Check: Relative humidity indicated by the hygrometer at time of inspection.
78 %
